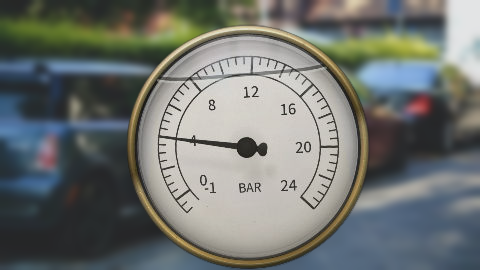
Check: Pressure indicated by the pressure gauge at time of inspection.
4 bar
